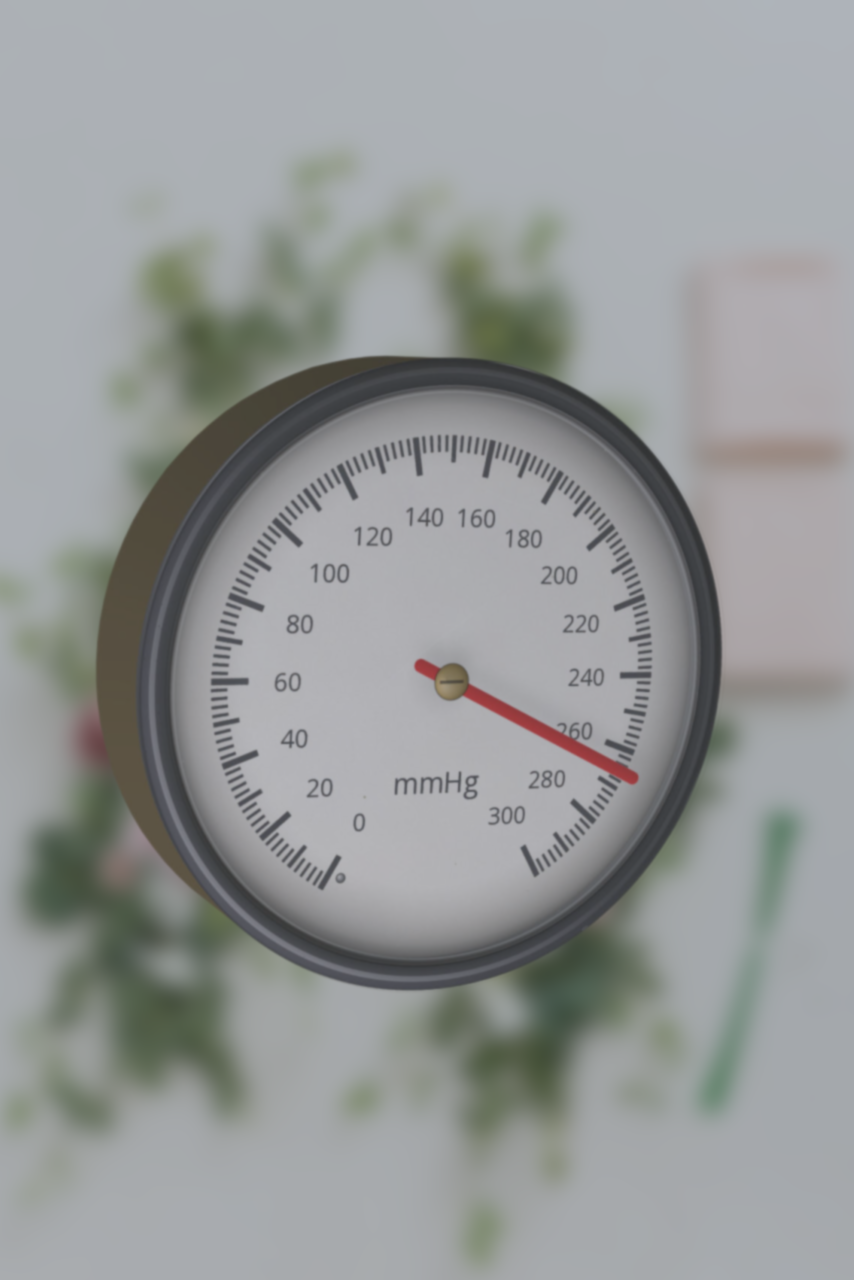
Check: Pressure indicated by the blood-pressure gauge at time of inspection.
266 mmHg
